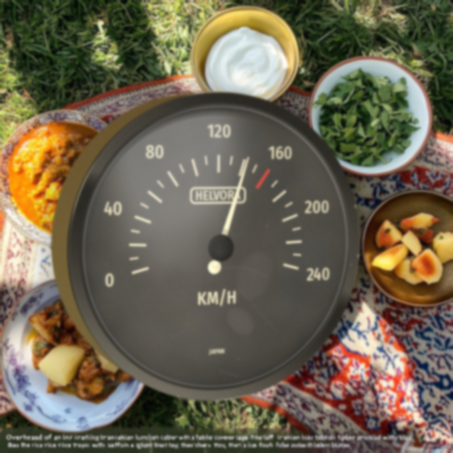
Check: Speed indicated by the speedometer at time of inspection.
140 km/h
